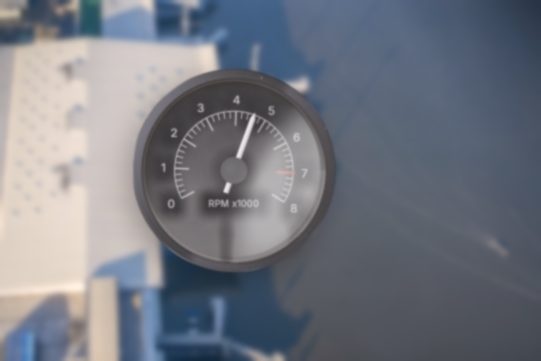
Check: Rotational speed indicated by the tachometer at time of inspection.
4600 rpm
